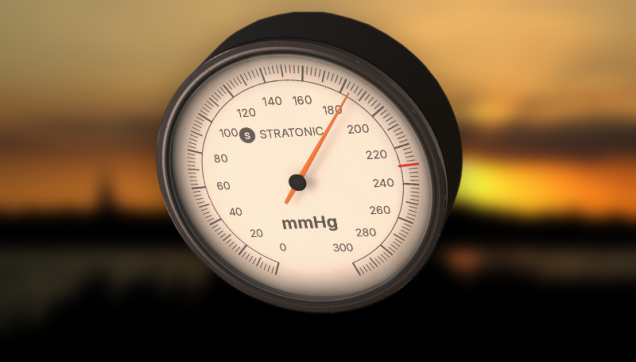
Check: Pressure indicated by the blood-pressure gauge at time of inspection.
184 mmHg
